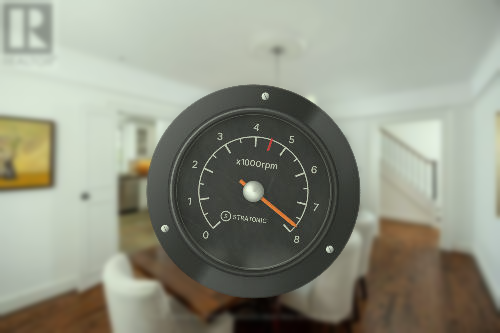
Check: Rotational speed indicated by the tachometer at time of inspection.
7750 rpm
